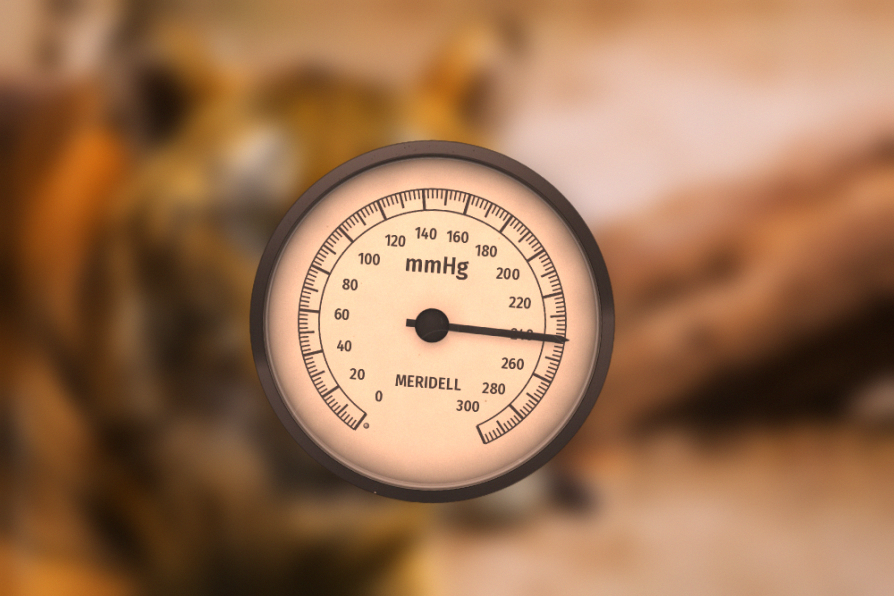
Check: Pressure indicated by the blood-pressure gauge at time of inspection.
240 mmHg
